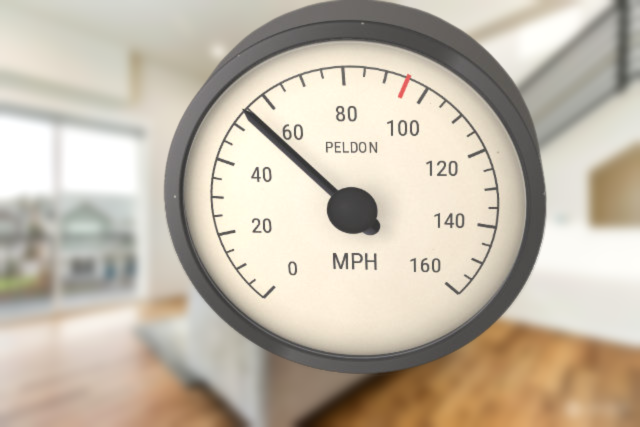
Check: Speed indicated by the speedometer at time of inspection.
55 mph
